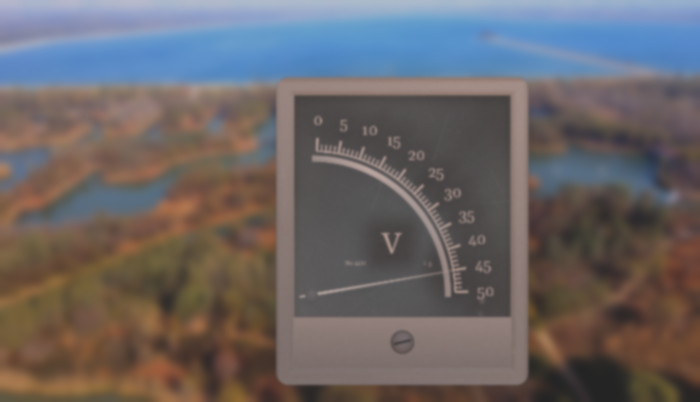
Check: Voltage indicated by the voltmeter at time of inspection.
45 V
